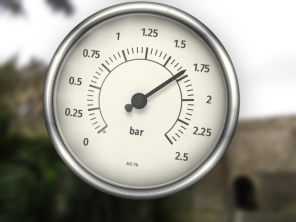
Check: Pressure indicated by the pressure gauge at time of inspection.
1.7 bar
